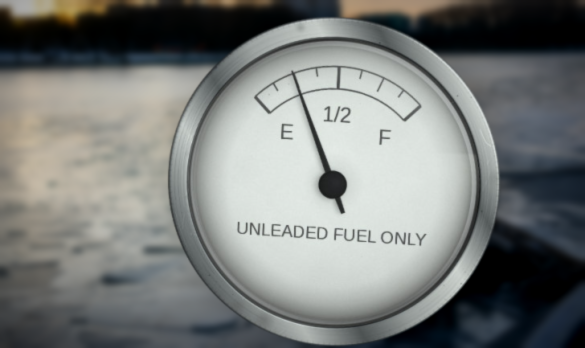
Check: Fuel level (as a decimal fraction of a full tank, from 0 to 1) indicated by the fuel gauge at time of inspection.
0.25
